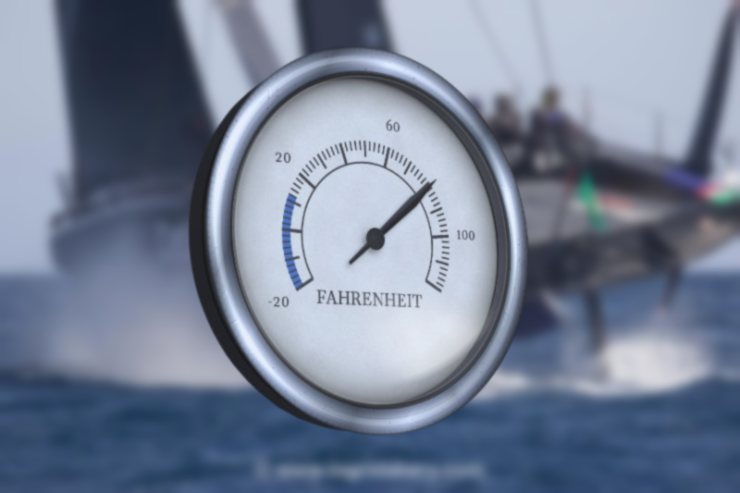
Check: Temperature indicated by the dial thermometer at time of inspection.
80 °F
